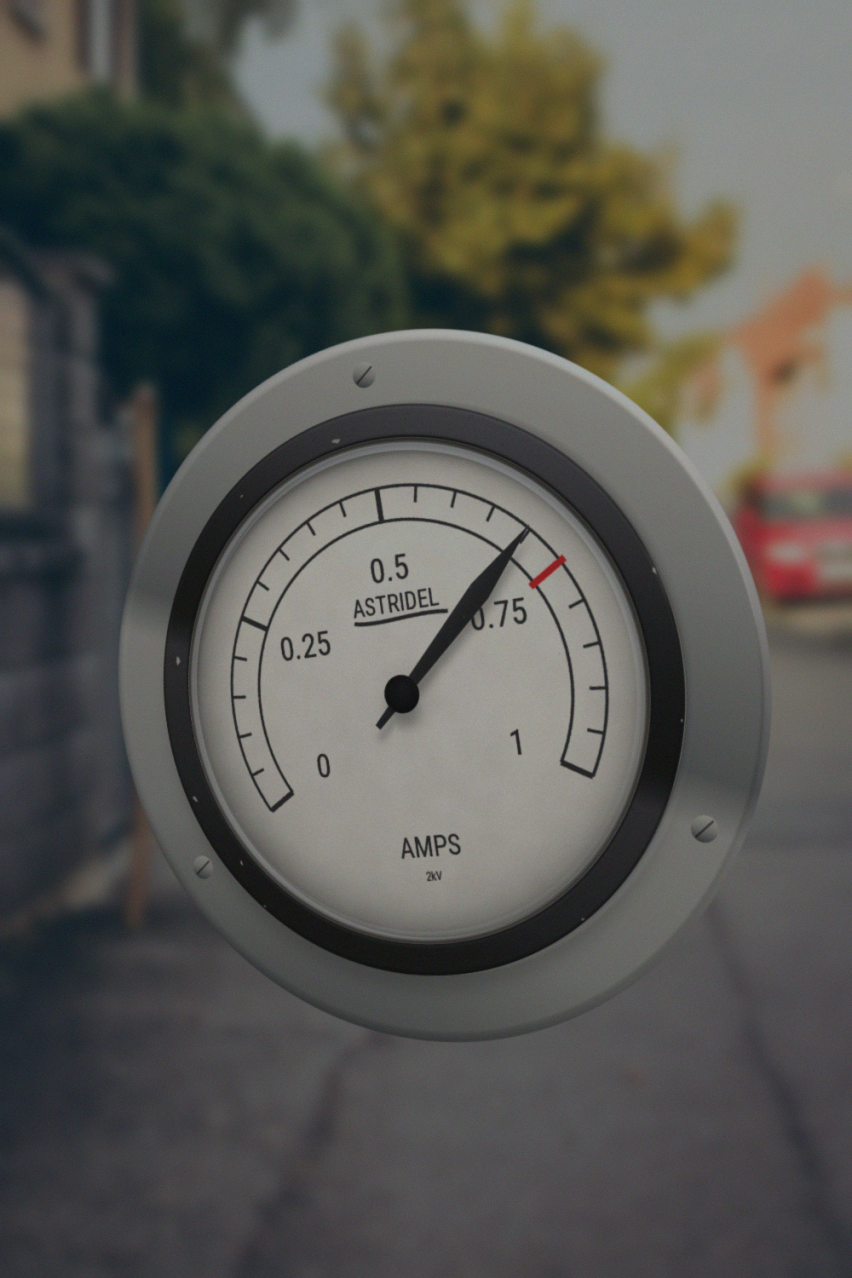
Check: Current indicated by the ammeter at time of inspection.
0.7 A
